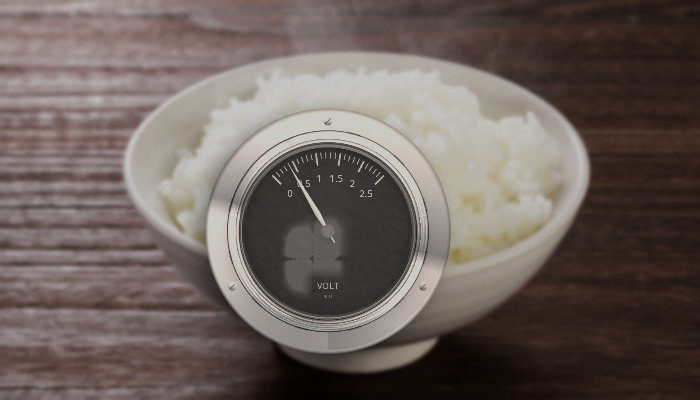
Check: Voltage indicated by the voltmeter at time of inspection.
0.4 V
